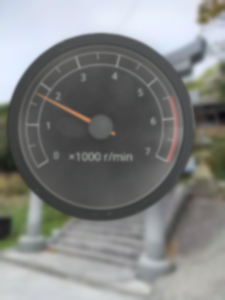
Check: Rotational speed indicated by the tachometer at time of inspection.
1750 rpm
